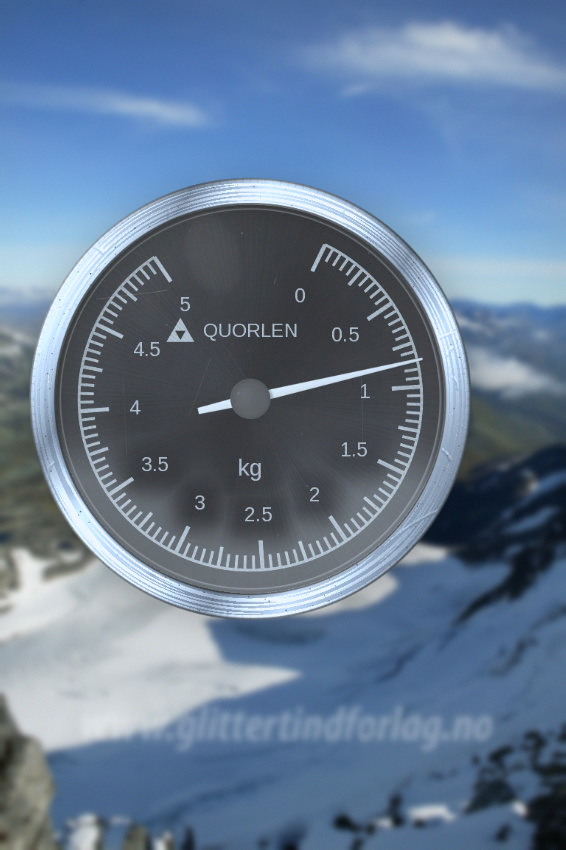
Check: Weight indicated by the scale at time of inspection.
0.85 kg
